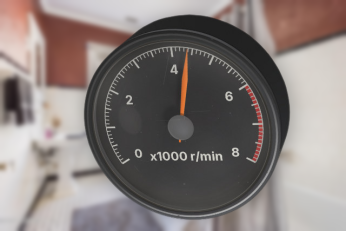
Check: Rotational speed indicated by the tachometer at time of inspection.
4400 rpm
